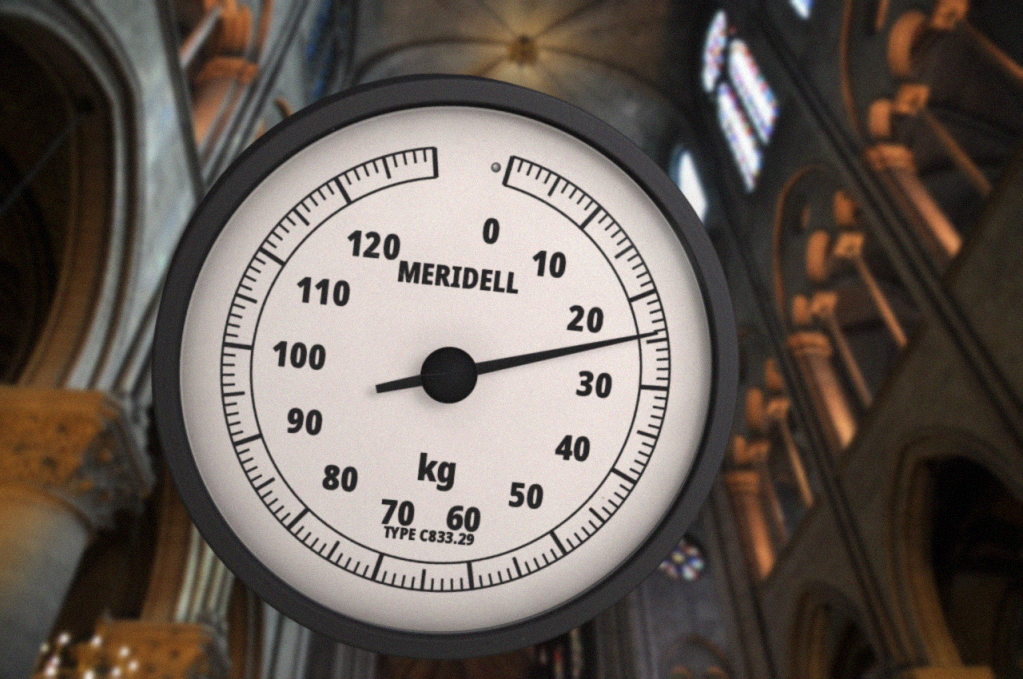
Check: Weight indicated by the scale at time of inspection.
24 kg
